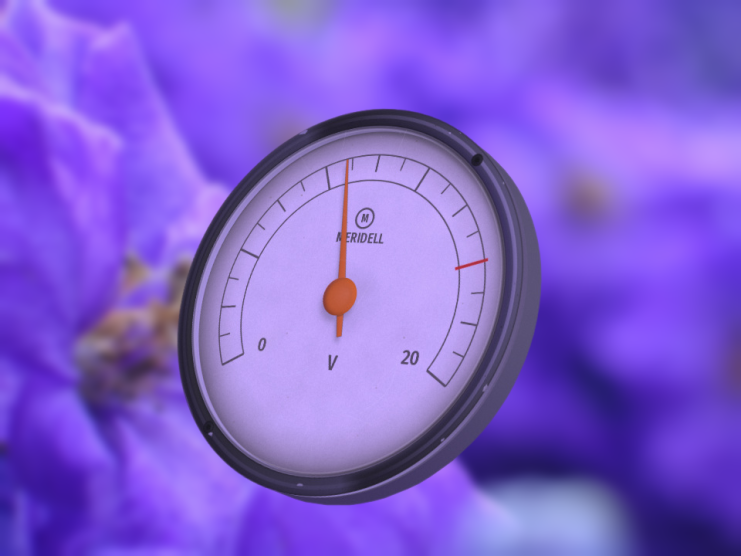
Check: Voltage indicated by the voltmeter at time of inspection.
9 V
